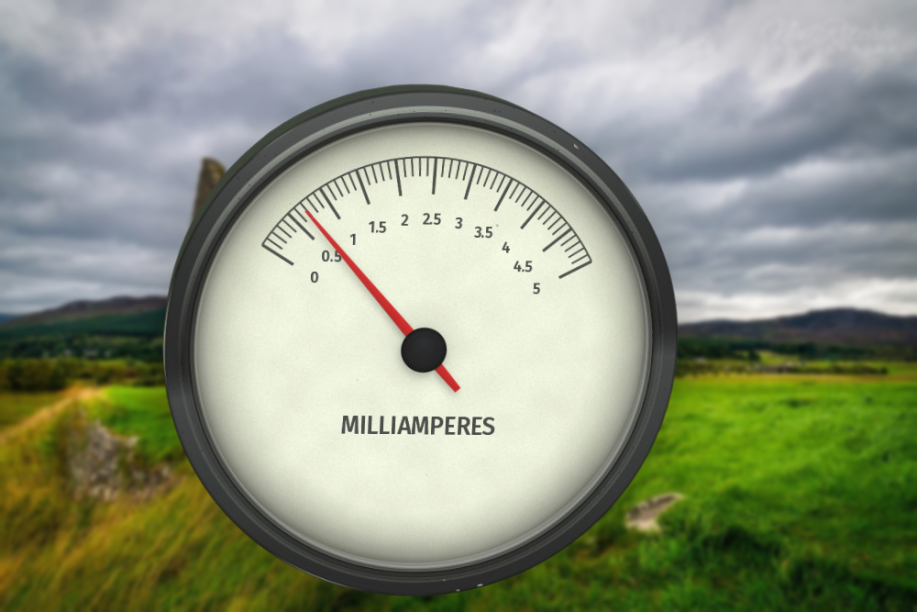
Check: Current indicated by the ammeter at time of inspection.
0.7 mA
